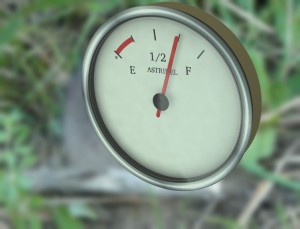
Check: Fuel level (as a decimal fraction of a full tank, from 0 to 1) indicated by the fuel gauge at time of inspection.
0.75
